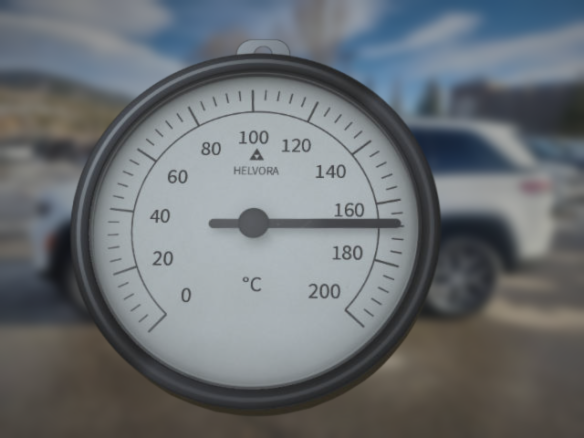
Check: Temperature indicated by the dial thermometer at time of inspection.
168 °C
